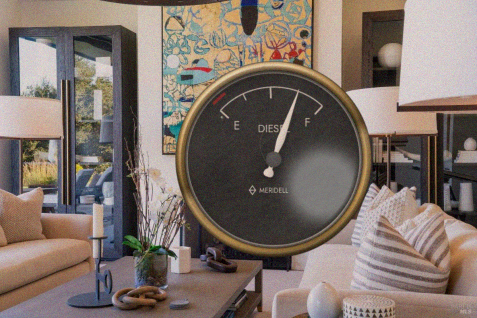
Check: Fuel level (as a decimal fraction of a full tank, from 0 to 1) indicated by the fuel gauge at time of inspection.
0.75
